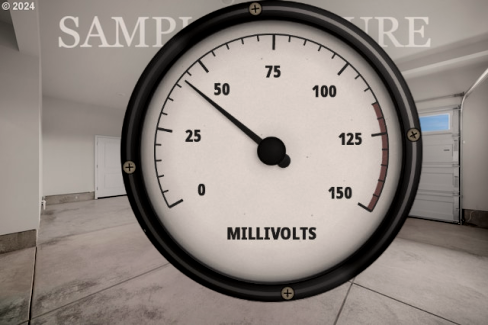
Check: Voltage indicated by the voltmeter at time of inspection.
42.5 mV
